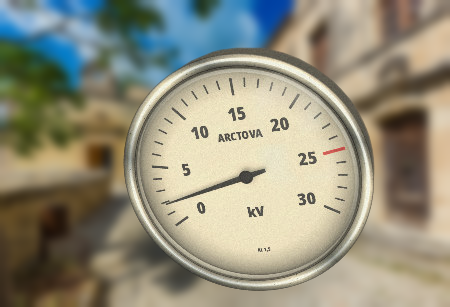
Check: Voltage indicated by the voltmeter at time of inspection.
2 kV
